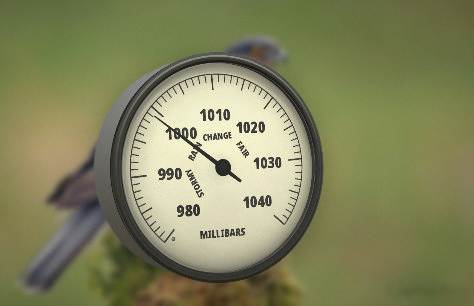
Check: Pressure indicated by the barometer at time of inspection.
999 mbar
